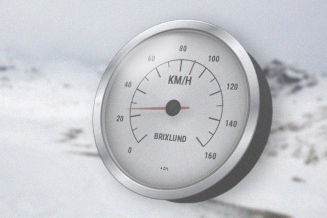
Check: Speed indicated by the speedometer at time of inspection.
25 km/h
